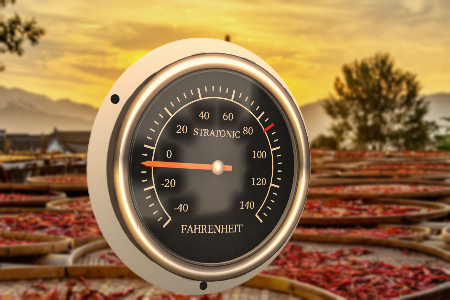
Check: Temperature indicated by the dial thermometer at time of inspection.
-8 °F
